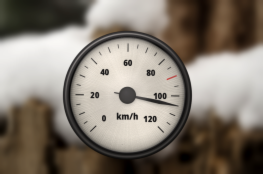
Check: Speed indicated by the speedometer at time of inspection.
105 km/h
